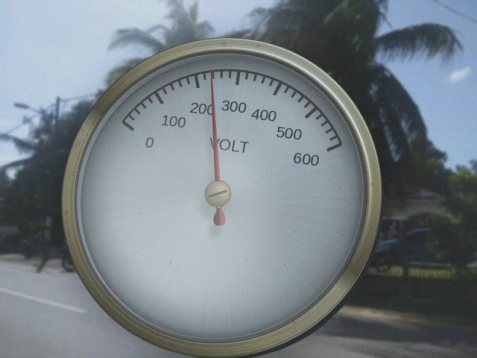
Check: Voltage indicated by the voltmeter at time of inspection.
240 V
